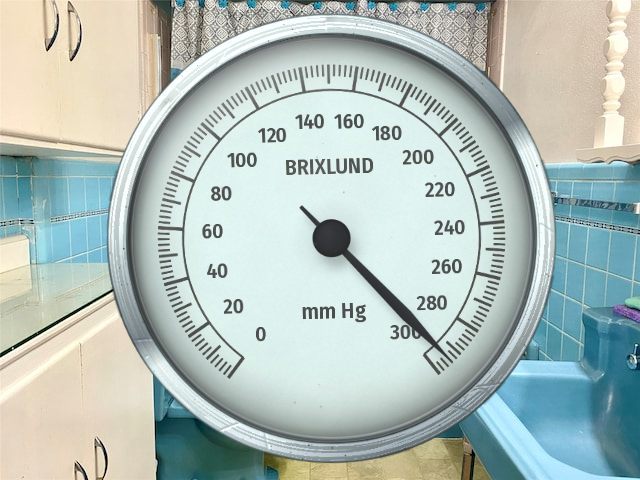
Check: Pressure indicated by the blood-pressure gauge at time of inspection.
294 mmHg
